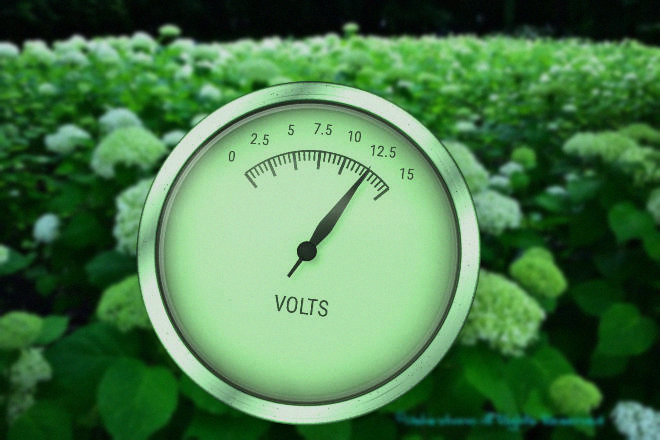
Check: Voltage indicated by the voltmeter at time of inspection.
12.5 V
